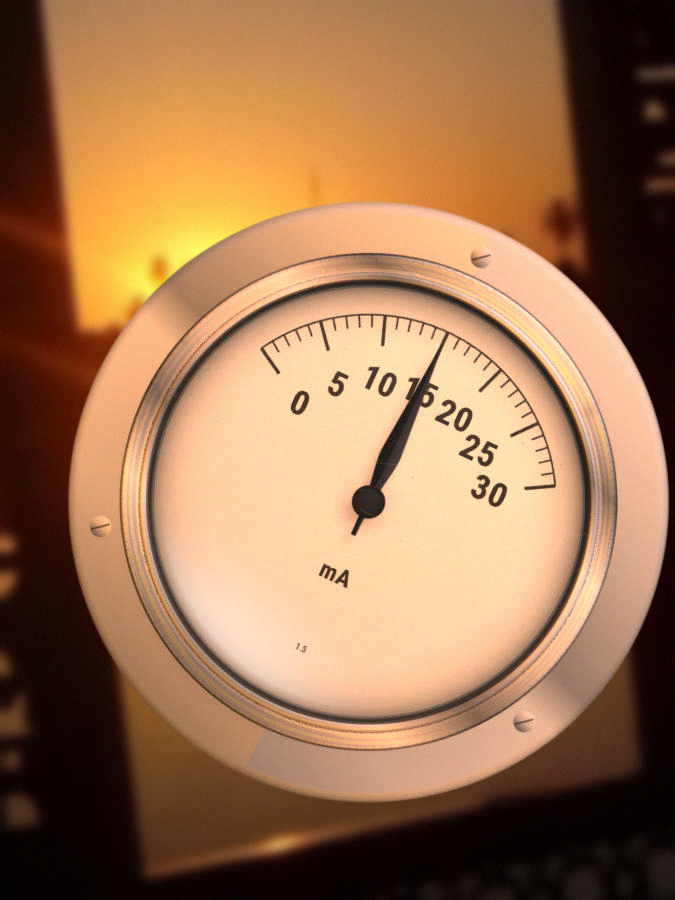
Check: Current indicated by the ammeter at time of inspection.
15 mA
